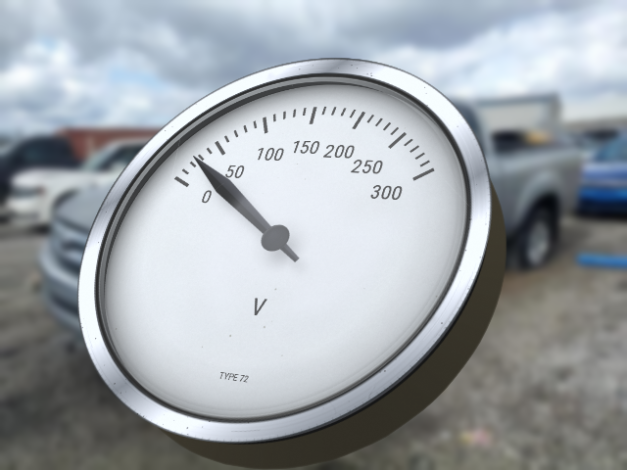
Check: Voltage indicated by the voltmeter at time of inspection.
25 V
